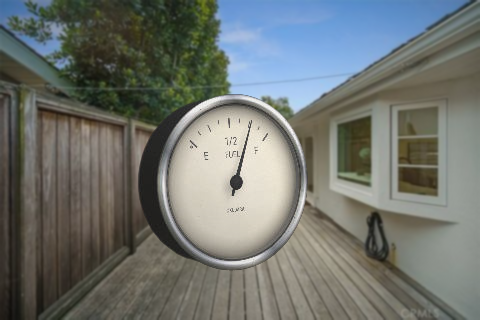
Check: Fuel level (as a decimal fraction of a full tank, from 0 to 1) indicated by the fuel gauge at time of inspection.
0.75
